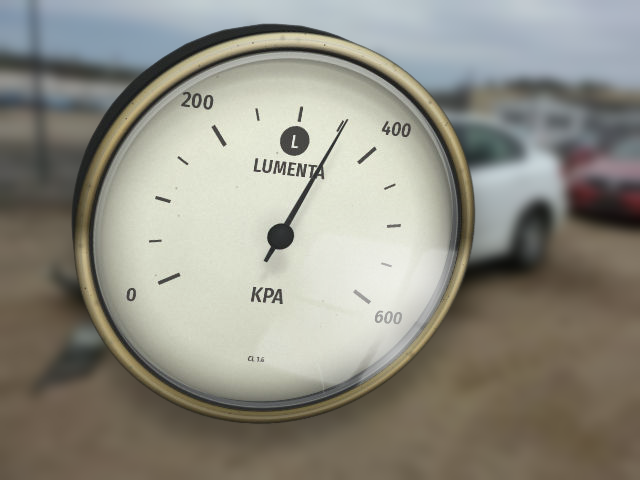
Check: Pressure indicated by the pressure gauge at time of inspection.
350 kPa
